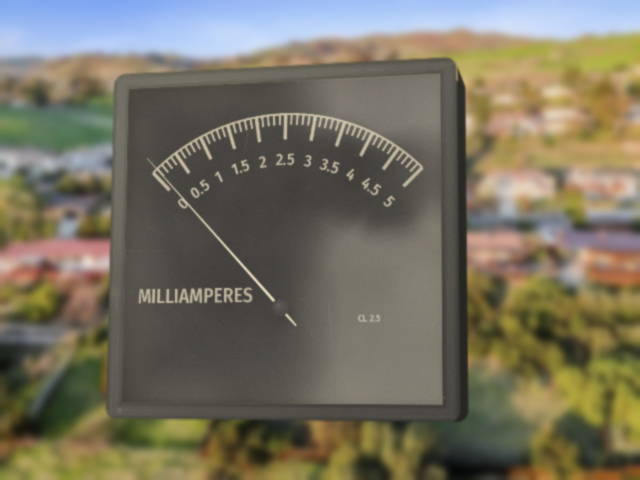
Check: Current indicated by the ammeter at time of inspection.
0.1 mA
